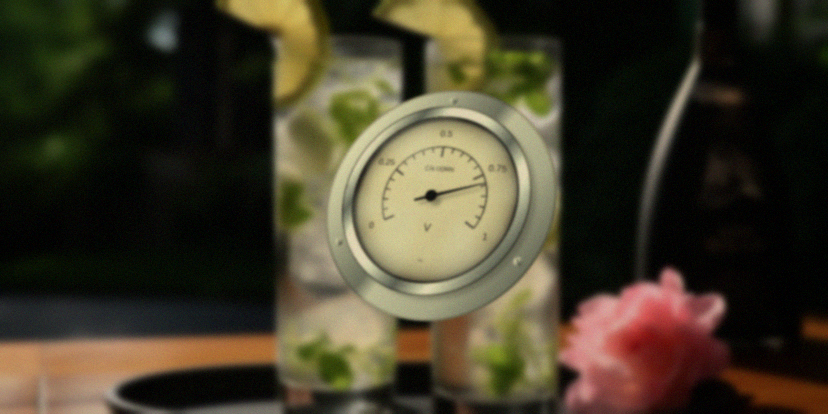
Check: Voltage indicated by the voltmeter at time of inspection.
0.8 V
